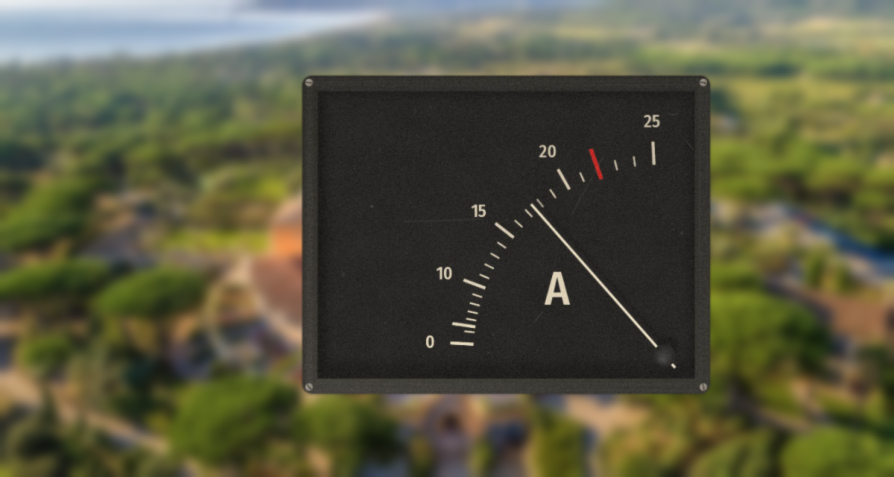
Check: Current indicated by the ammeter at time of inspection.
17.5 A
